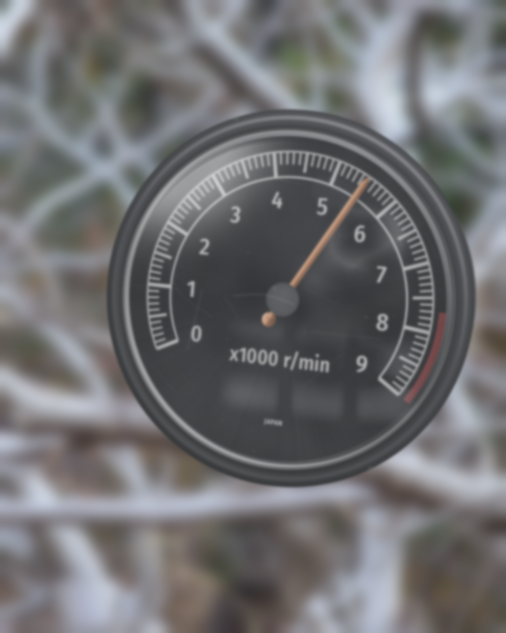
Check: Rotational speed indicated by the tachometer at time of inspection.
5500 rpm
